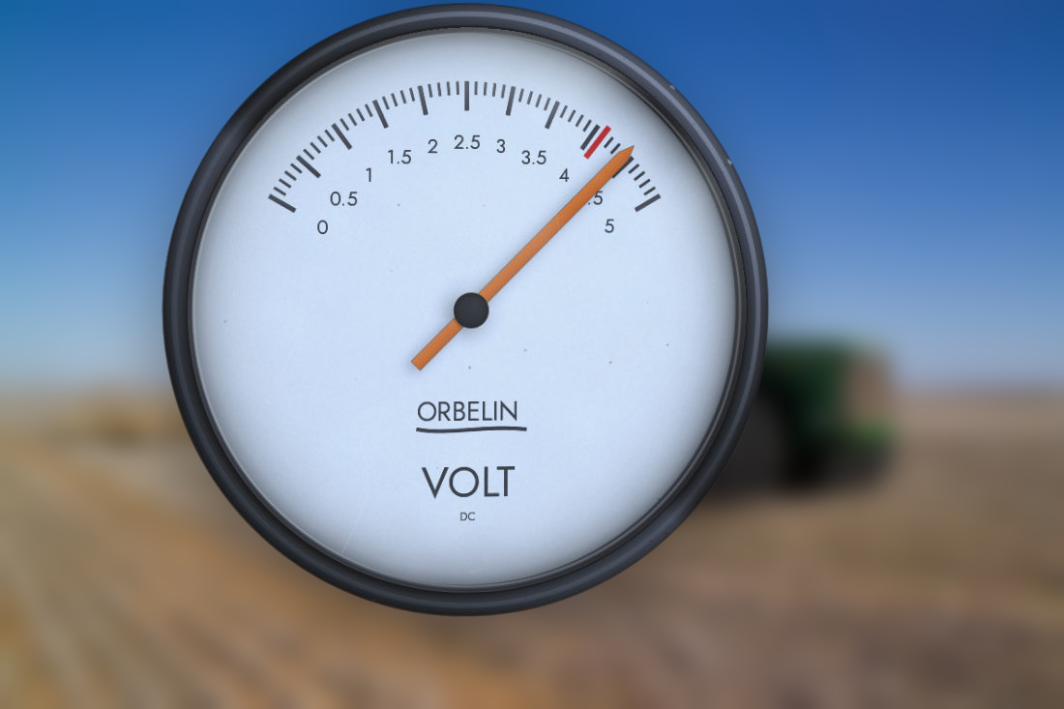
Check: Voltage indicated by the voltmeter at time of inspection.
4.4 V
